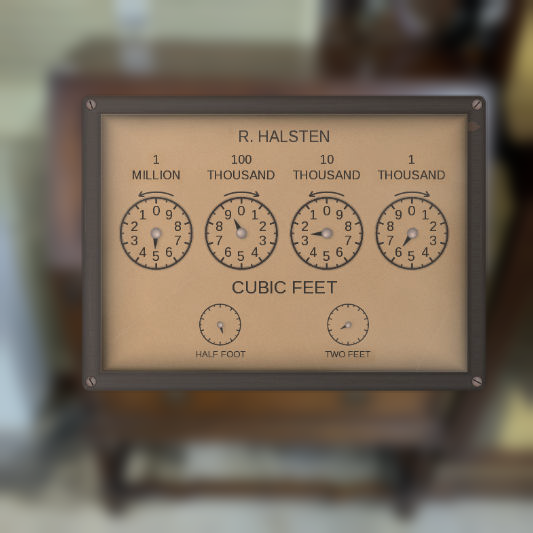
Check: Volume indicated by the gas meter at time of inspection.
492600 ft³
